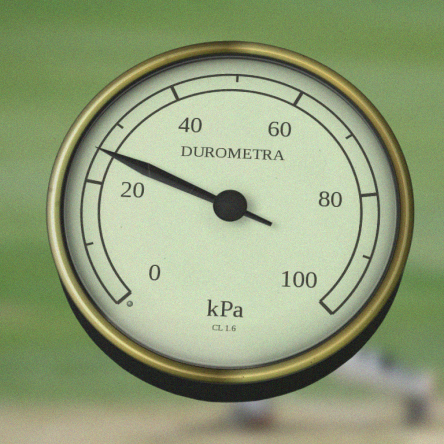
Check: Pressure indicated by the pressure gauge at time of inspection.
25 kPa
